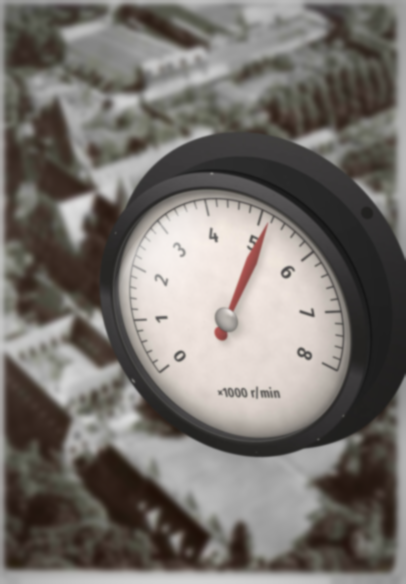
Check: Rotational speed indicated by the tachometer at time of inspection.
5200 rpm
